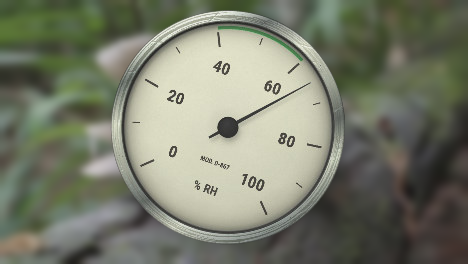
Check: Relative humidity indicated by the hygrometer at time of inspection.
65 %
